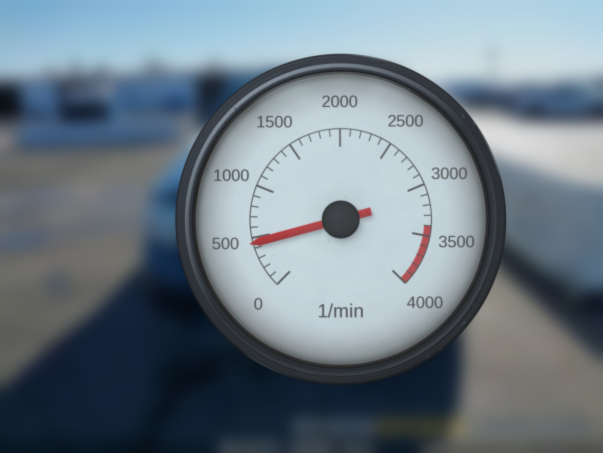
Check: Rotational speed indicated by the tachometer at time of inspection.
450 rpm
